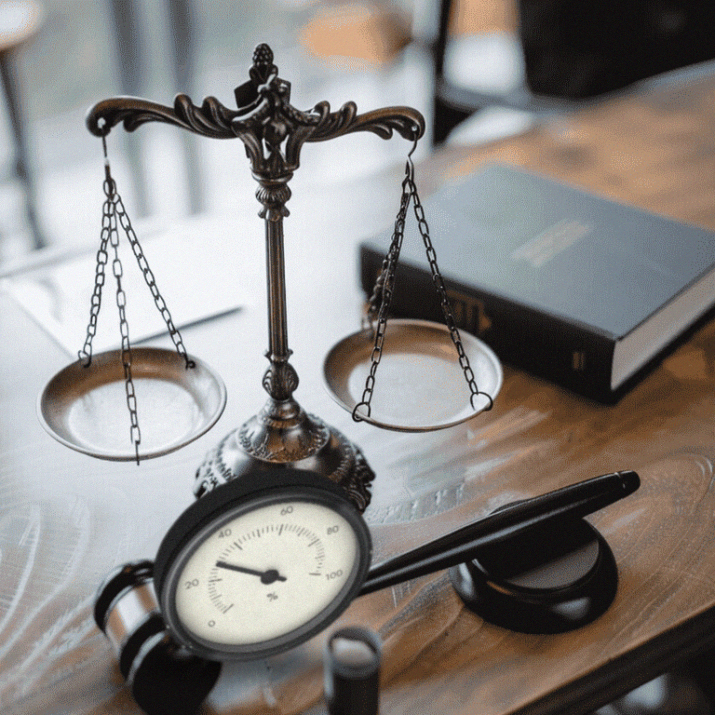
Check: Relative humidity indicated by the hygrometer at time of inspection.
30 %
